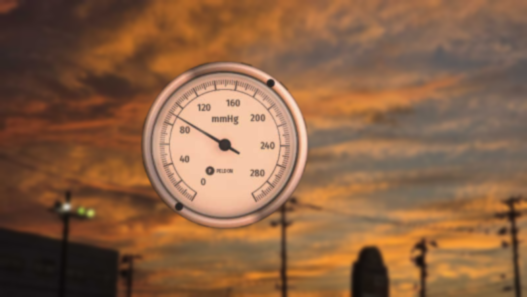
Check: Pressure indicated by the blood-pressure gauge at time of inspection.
90 mmHg
